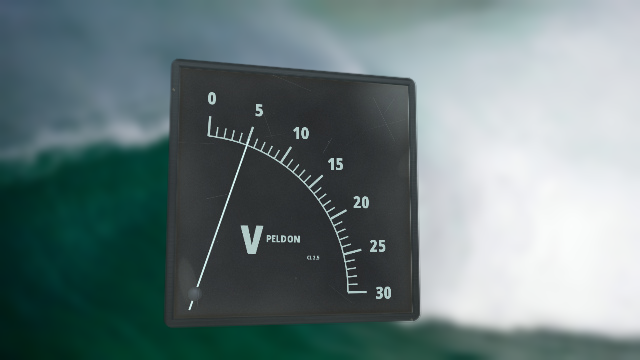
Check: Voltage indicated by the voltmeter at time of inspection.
5 V
